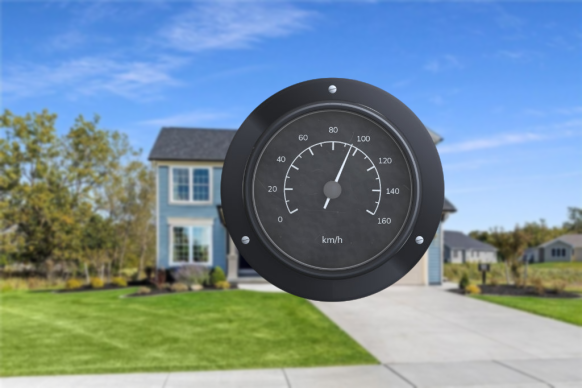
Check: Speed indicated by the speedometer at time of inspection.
95 km/h
